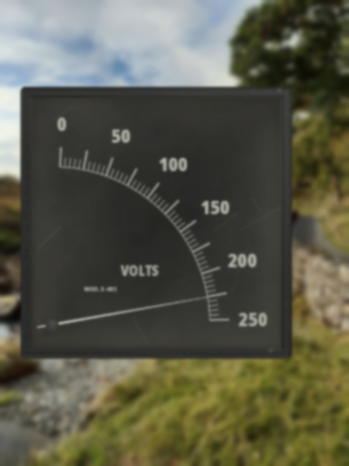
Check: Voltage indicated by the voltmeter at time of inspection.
225 V
